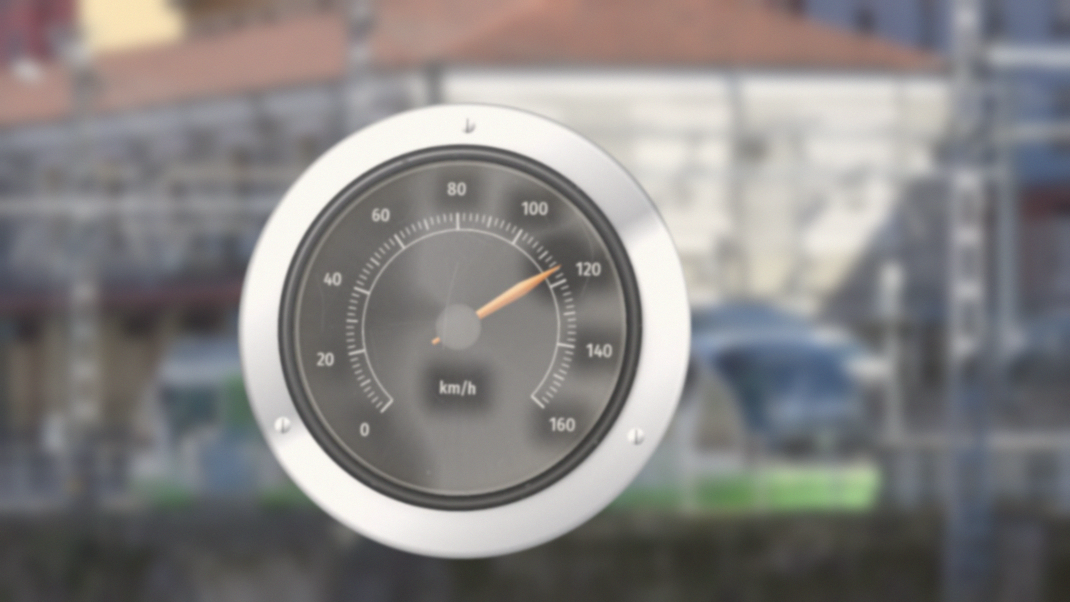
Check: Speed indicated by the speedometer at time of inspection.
116 km/h
